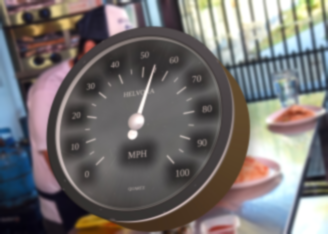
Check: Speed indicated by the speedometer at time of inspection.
55 mph
